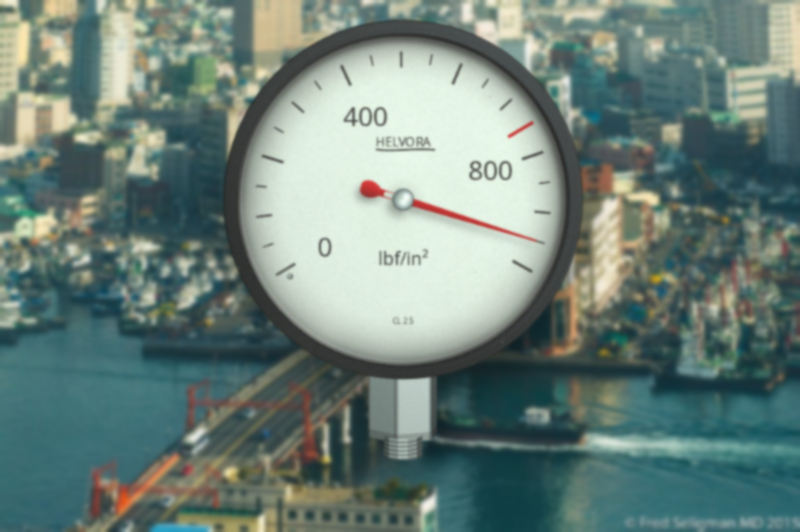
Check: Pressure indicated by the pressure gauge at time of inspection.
950 psi
